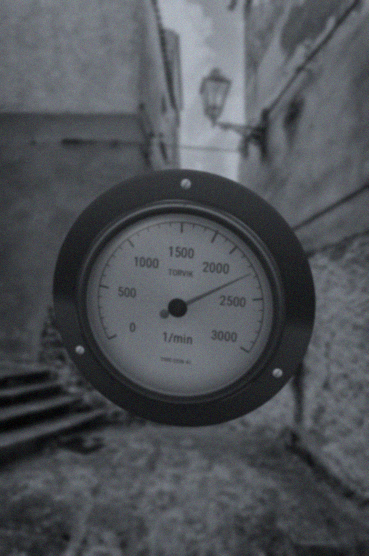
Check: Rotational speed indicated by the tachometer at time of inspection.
2250 rpm
